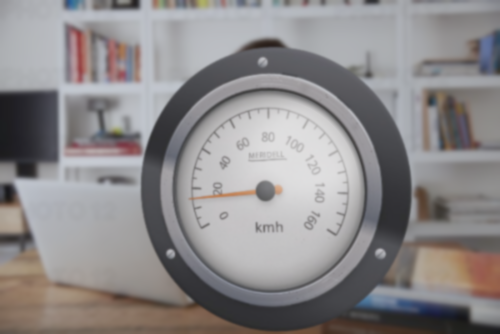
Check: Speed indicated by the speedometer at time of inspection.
15 km/h
